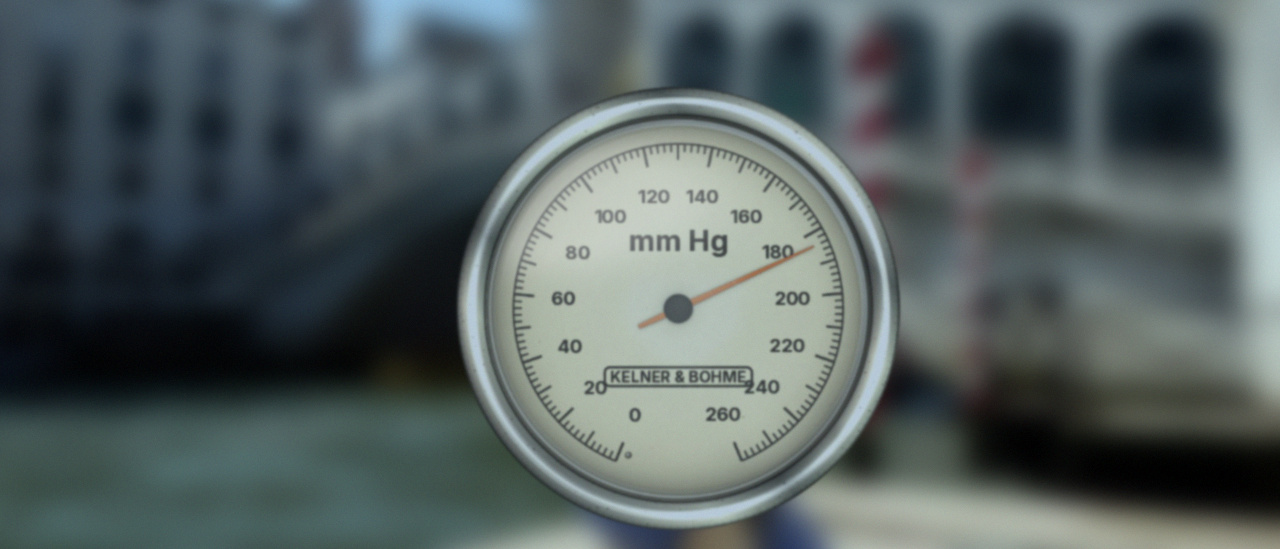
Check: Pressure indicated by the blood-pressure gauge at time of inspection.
184 mmHg
